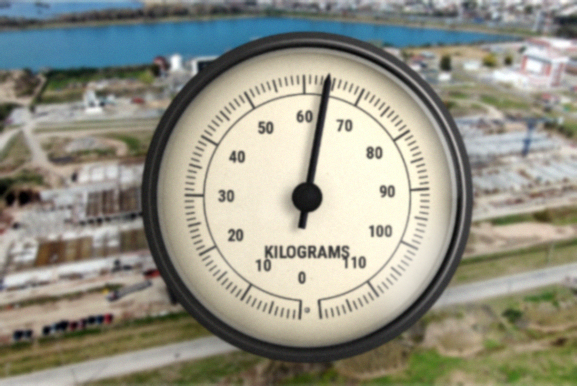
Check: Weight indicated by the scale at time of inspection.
64 kg
